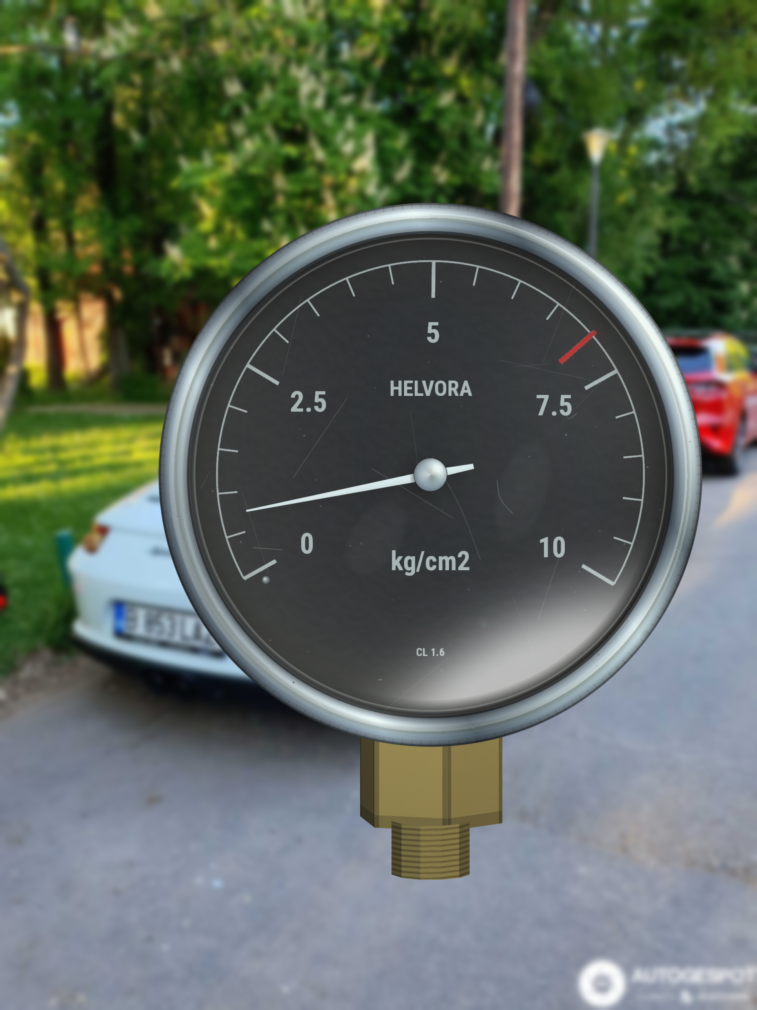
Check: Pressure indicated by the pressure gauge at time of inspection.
0.75 kg/cm²
